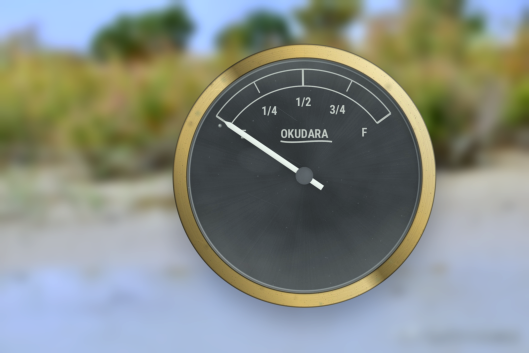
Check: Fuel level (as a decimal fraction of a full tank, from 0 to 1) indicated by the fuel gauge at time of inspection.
0
